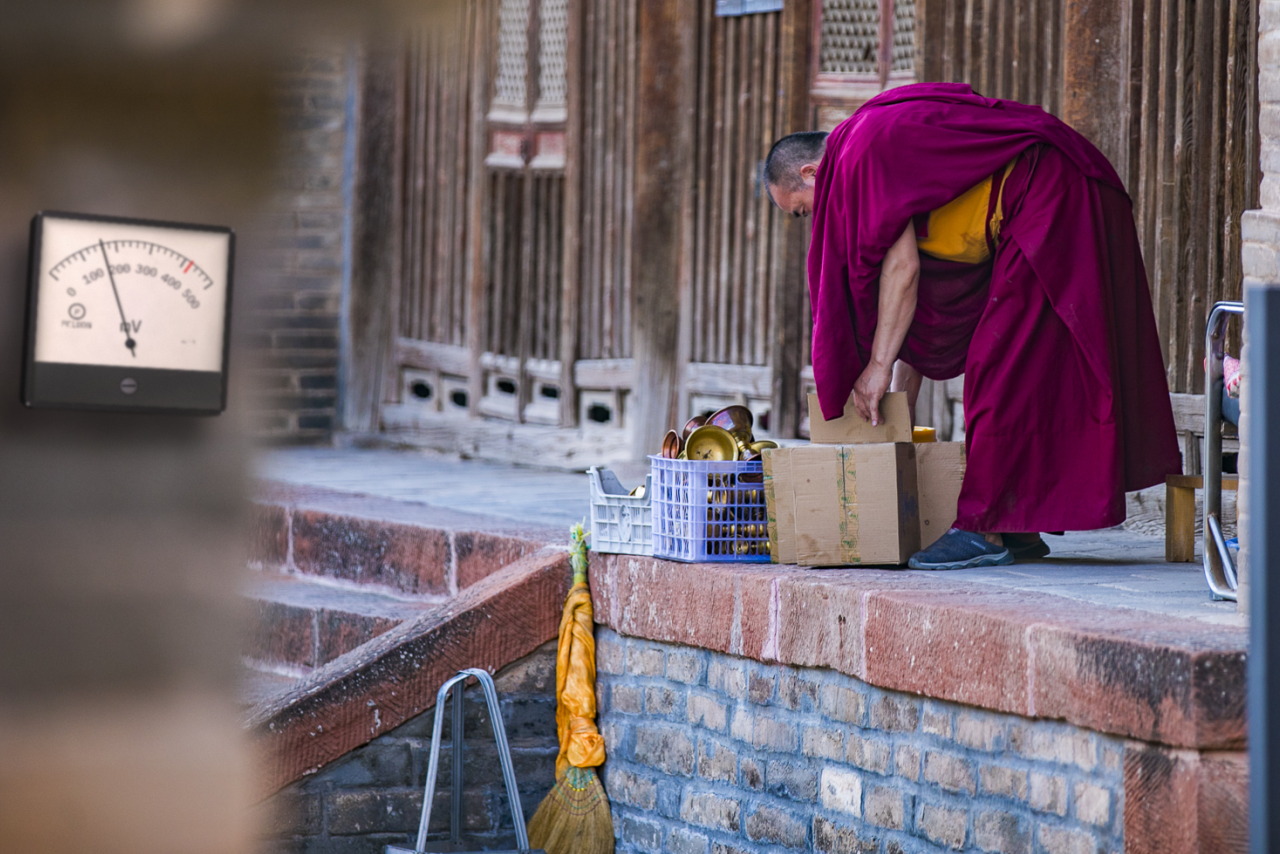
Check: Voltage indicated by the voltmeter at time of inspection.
160 mV
